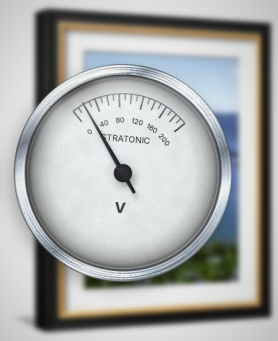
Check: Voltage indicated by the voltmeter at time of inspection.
20 V
